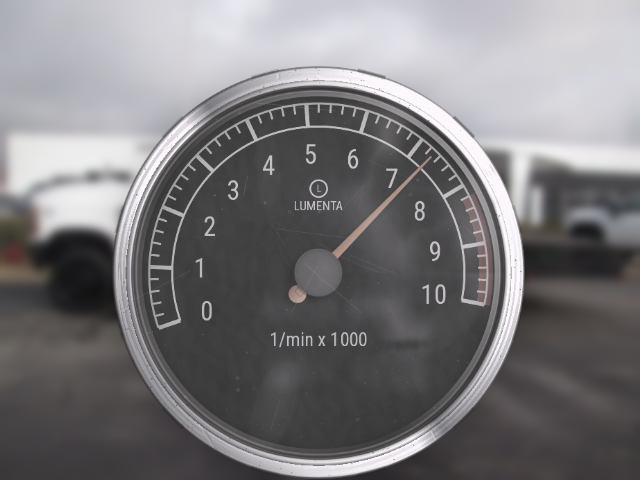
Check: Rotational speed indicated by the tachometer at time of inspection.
7300 rpm
